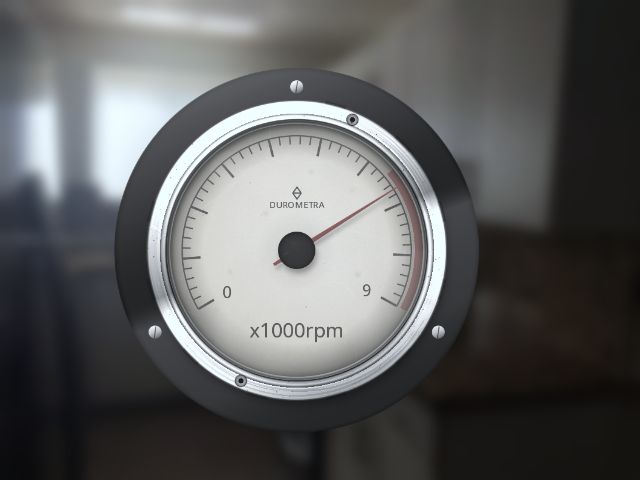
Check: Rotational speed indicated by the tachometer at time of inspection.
6700 rpm
